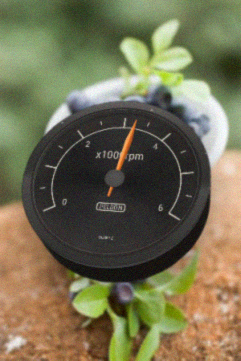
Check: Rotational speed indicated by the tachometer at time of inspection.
3250 rpm
